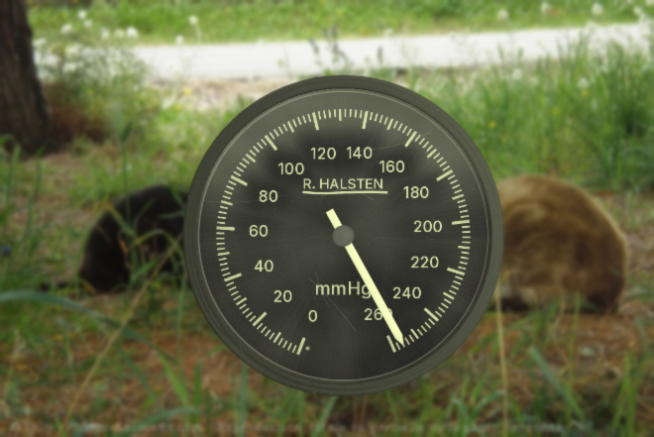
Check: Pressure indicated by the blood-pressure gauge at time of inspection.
256 mmHg
